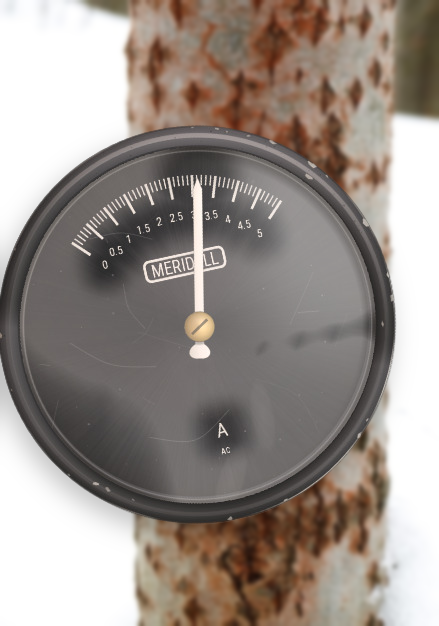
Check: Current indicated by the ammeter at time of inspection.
3.1 A
